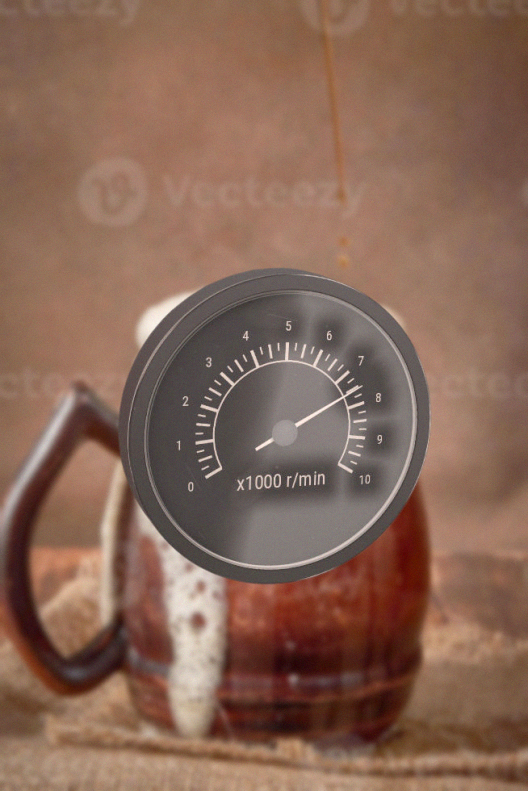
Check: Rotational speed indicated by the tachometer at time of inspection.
7500 rpm
